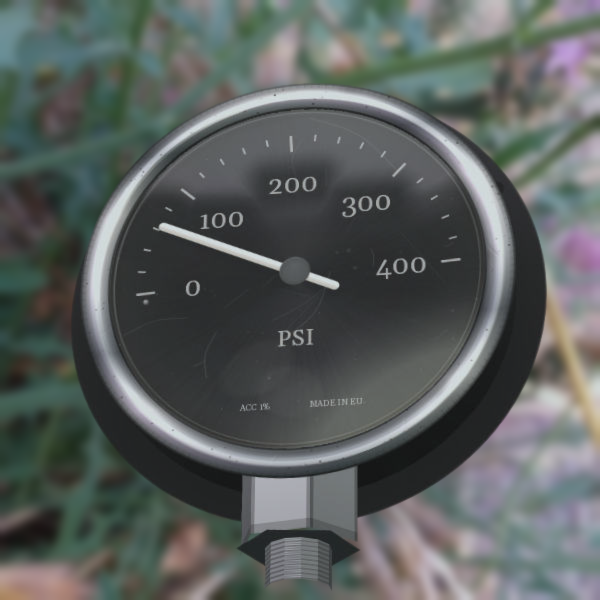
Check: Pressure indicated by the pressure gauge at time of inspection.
60 psi
